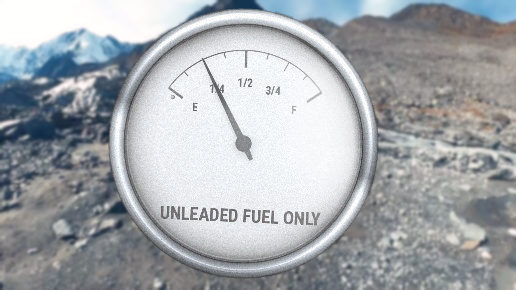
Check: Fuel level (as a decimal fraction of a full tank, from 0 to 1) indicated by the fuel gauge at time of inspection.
0.25
